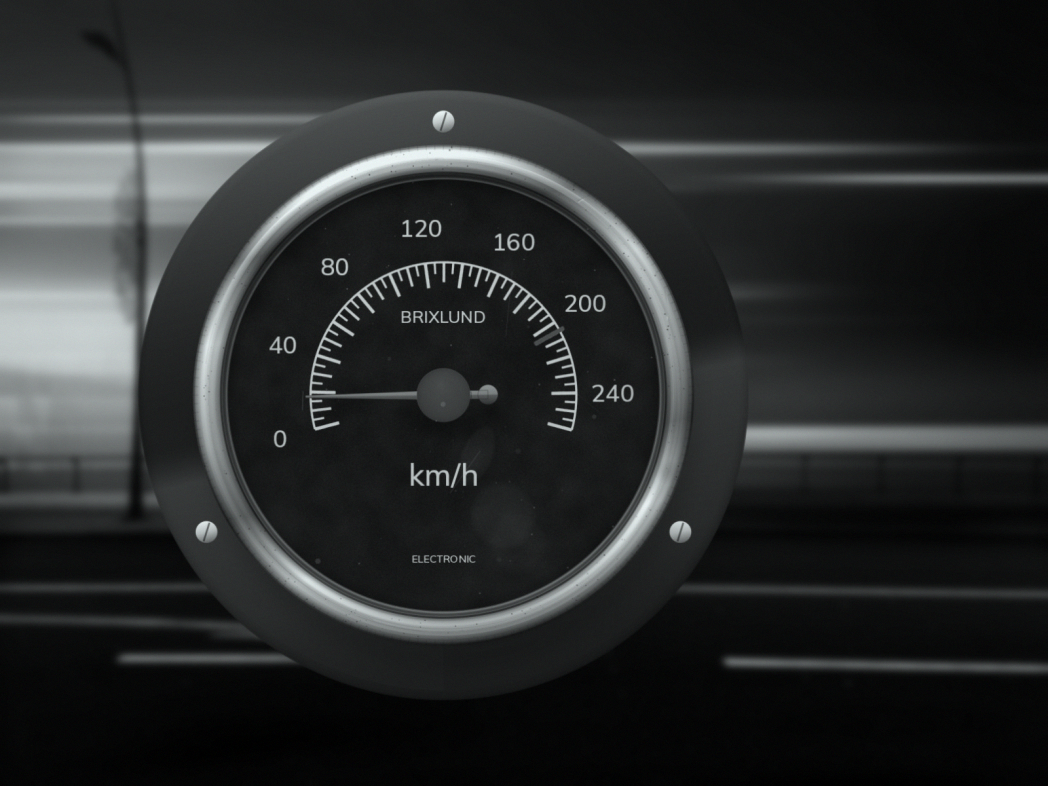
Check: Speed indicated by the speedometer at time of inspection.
17.5 km/h
